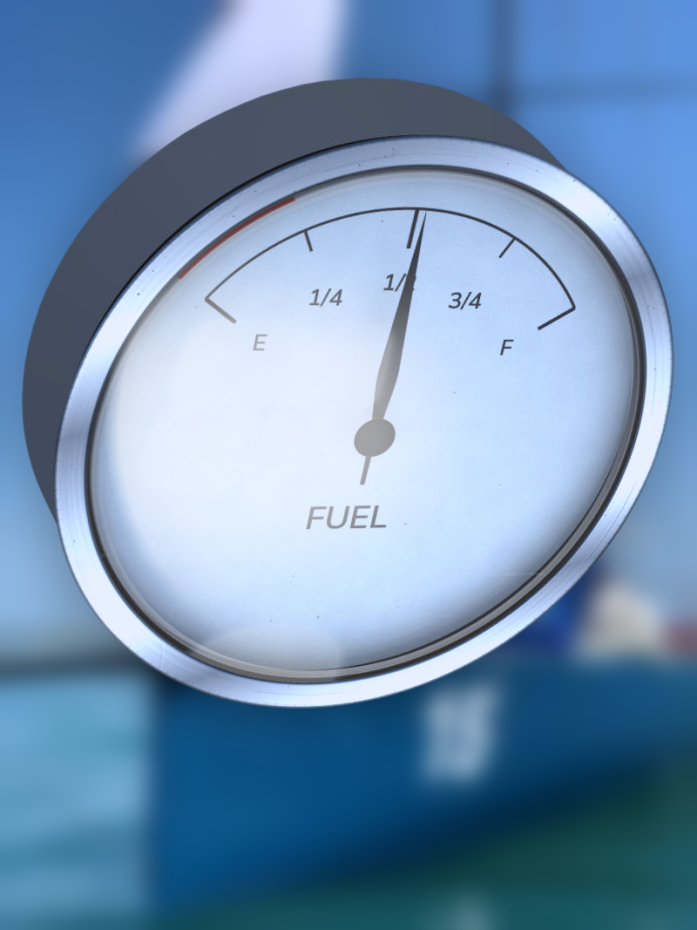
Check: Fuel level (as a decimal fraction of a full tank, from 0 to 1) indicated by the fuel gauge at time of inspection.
0.5
